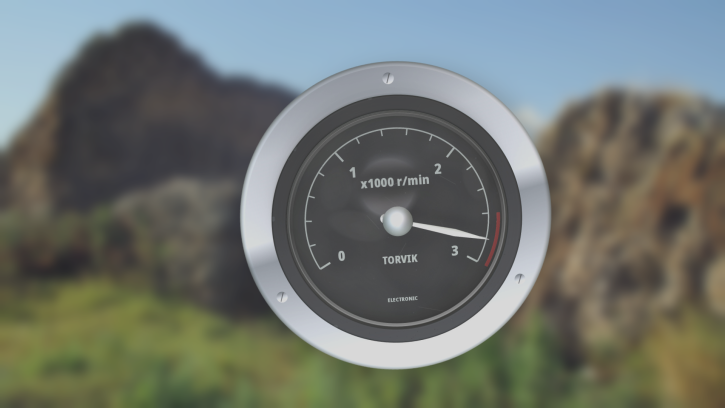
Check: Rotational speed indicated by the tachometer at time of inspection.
2800 rpm
